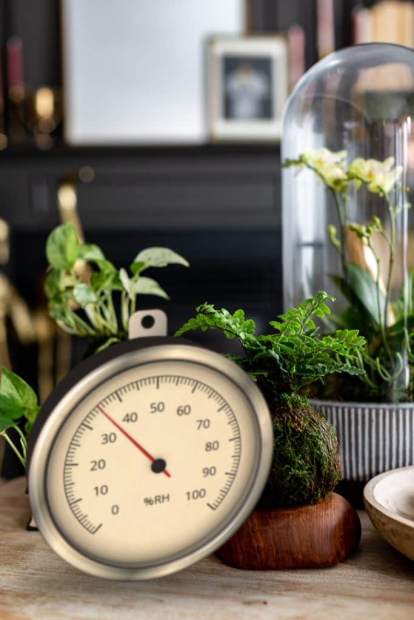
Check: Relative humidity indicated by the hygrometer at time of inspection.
35 %
